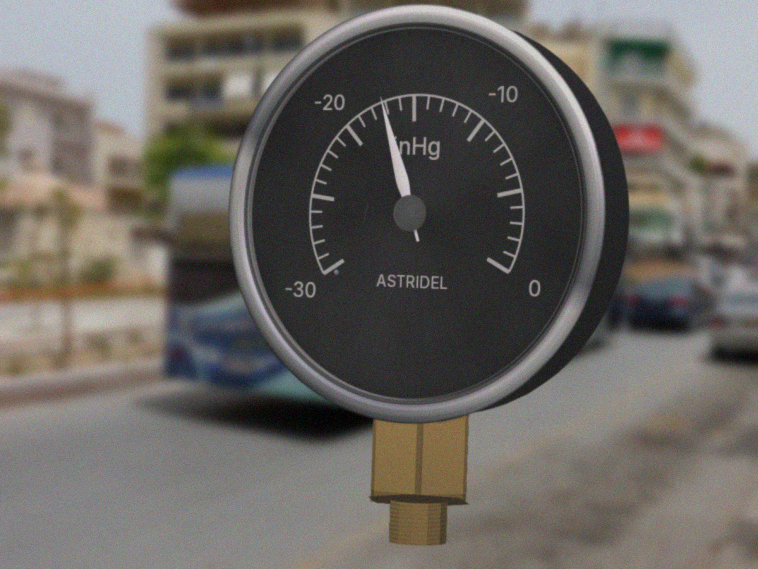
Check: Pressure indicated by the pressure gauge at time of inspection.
-17 inHg
